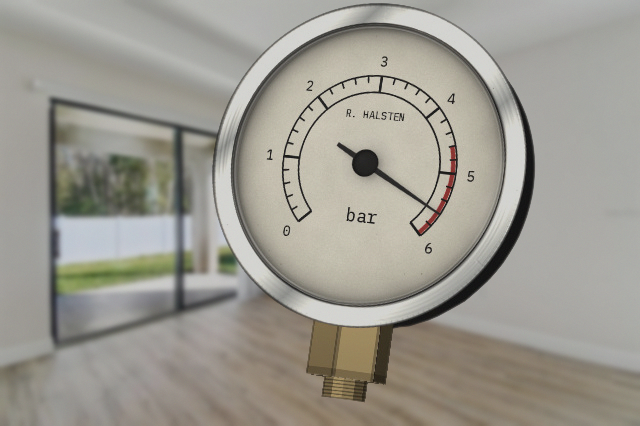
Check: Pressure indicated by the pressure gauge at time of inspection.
5.6 bar
